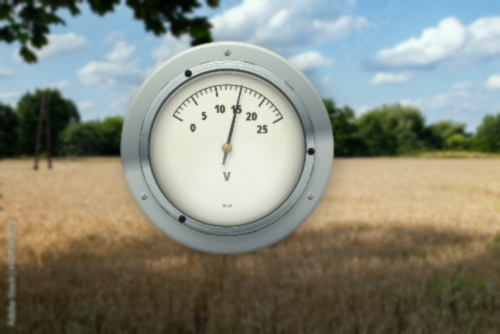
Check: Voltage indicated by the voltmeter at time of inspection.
15 V
